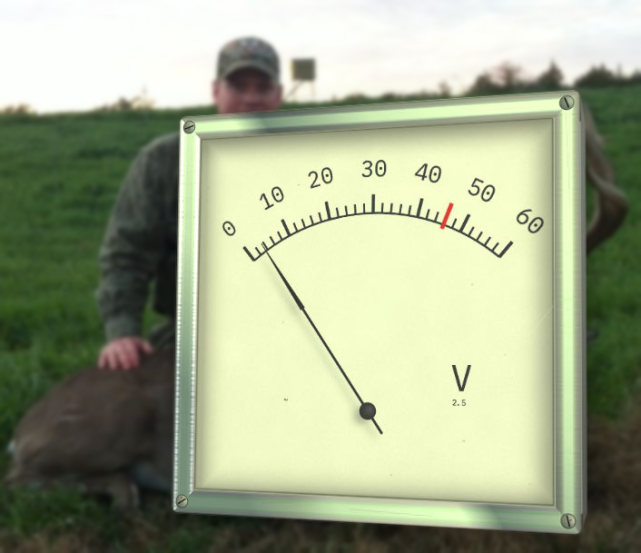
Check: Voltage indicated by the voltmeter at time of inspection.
4 V
